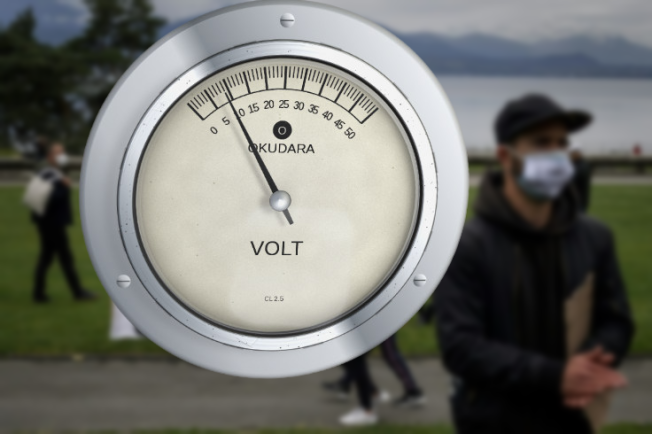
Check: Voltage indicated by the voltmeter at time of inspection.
9 V
